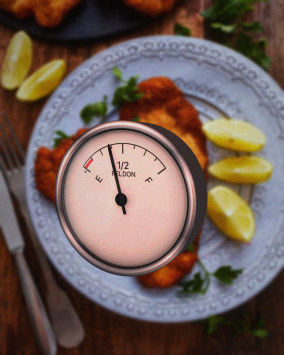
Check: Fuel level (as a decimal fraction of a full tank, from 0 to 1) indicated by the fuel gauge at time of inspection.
0.375
